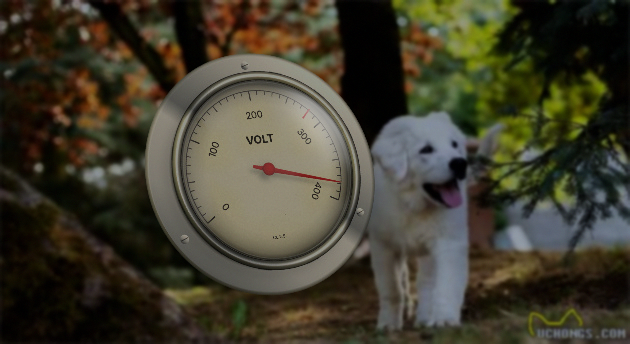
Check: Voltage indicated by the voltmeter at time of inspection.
380 V
